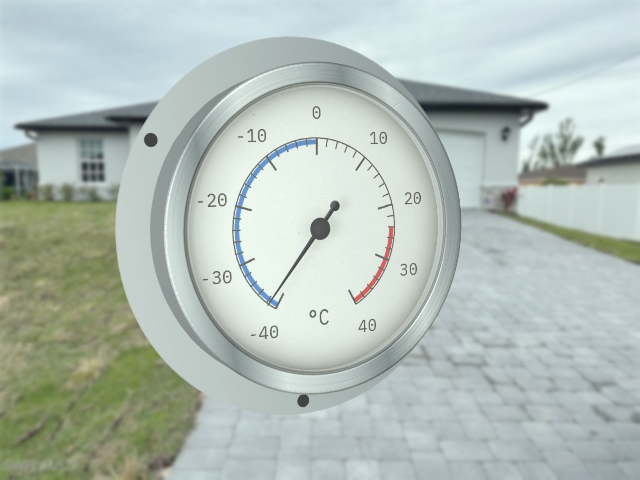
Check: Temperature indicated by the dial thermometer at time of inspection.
-38 °C
